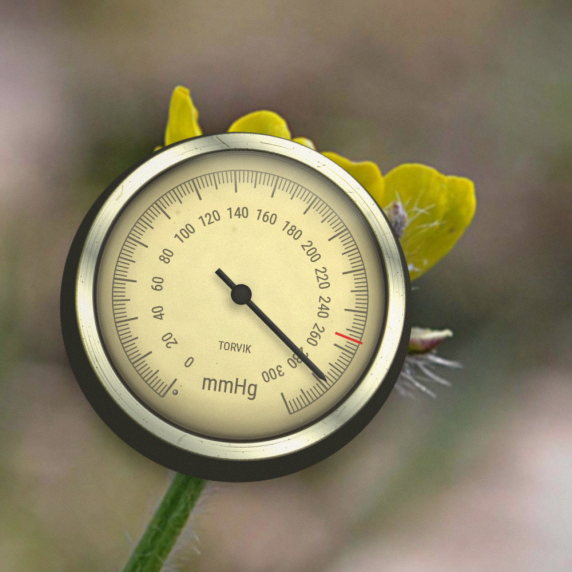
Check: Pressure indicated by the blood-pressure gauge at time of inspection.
278 mmHg
